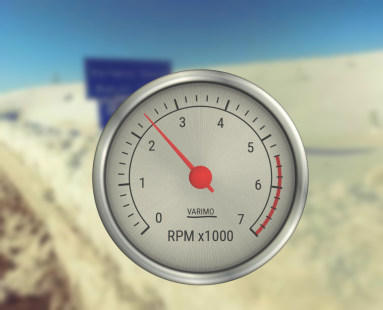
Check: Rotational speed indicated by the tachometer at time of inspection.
2400 rpm
